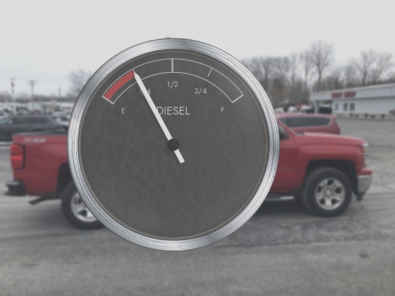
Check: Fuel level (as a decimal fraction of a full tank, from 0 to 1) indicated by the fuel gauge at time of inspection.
0.25
